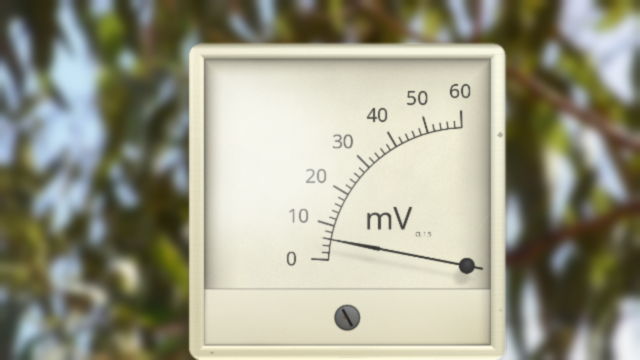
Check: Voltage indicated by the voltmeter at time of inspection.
6 mV
